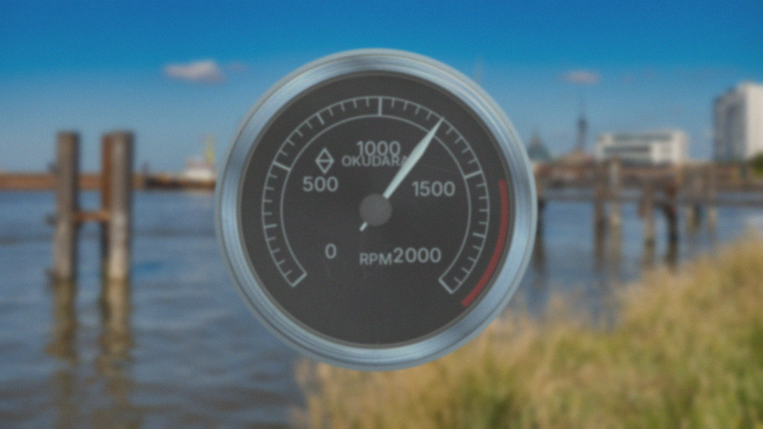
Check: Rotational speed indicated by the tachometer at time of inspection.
1250 rpm
